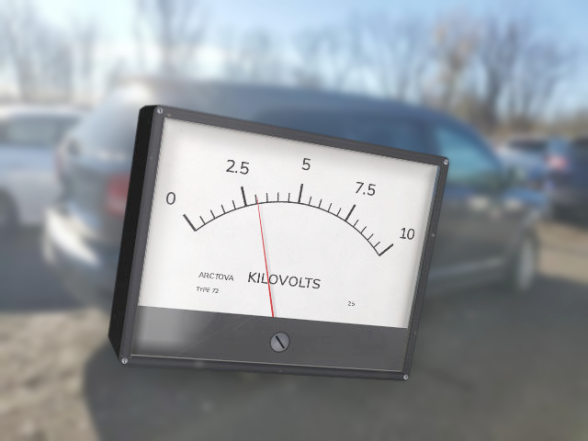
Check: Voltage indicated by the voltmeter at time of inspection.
3 kV
